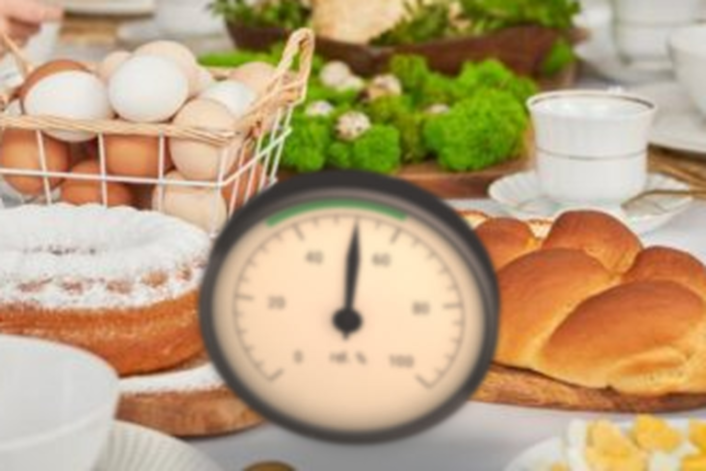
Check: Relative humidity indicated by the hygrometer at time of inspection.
52 %
